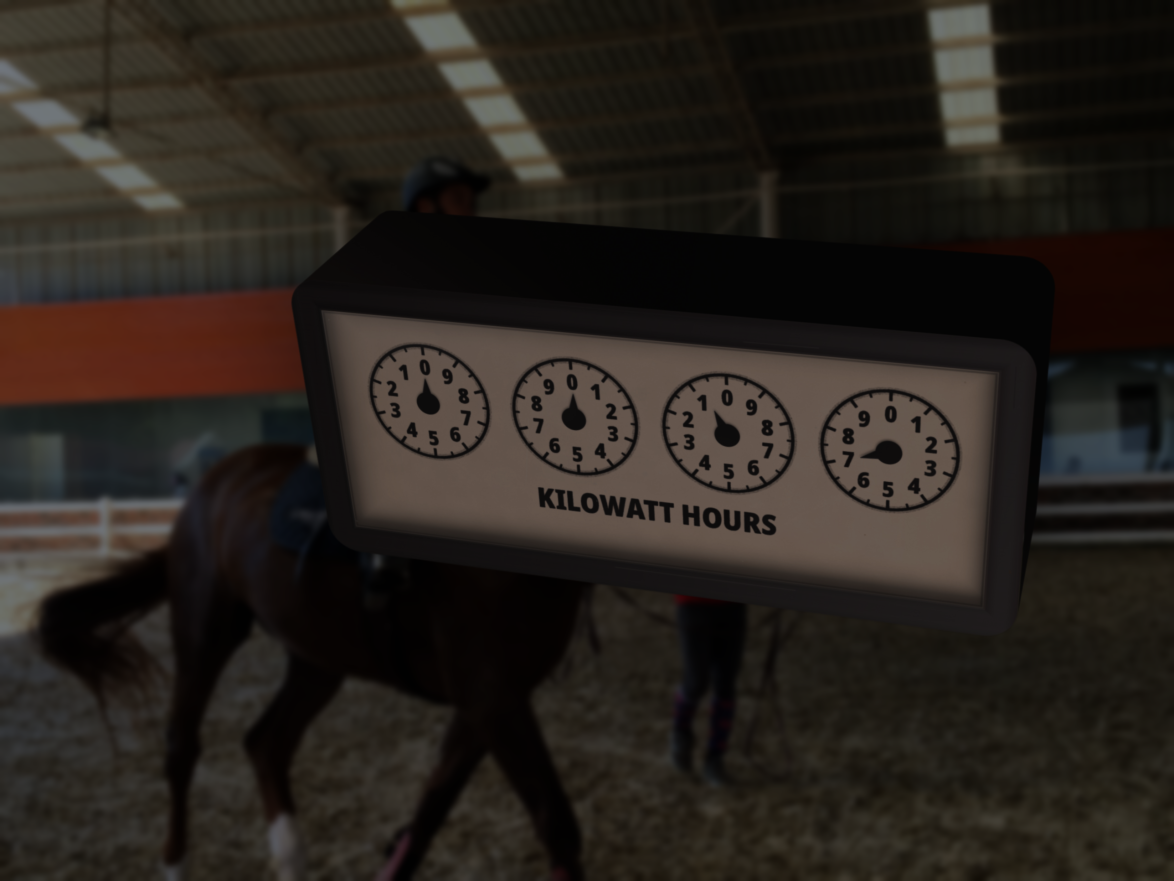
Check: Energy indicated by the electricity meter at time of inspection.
7 kWh
